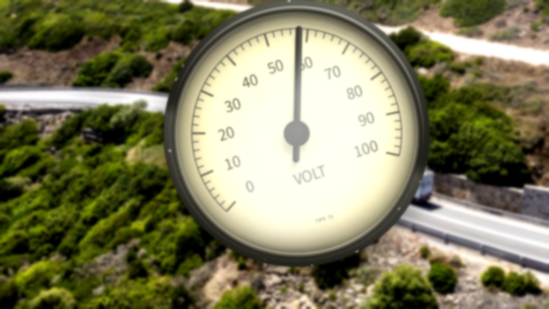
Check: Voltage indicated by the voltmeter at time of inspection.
58 V
